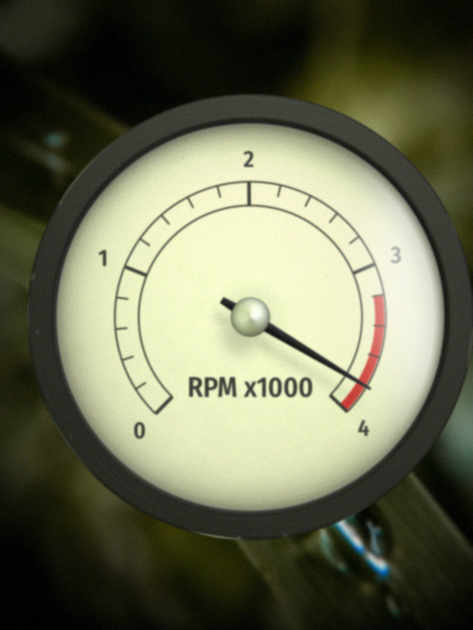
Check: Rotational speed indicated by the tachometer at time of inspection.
3800 rpm
